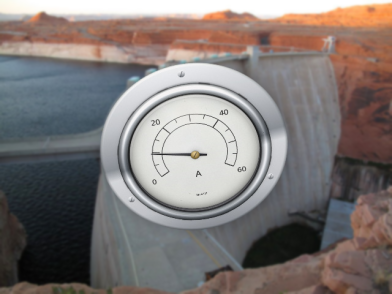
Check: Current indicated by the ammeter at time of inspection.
10 A
